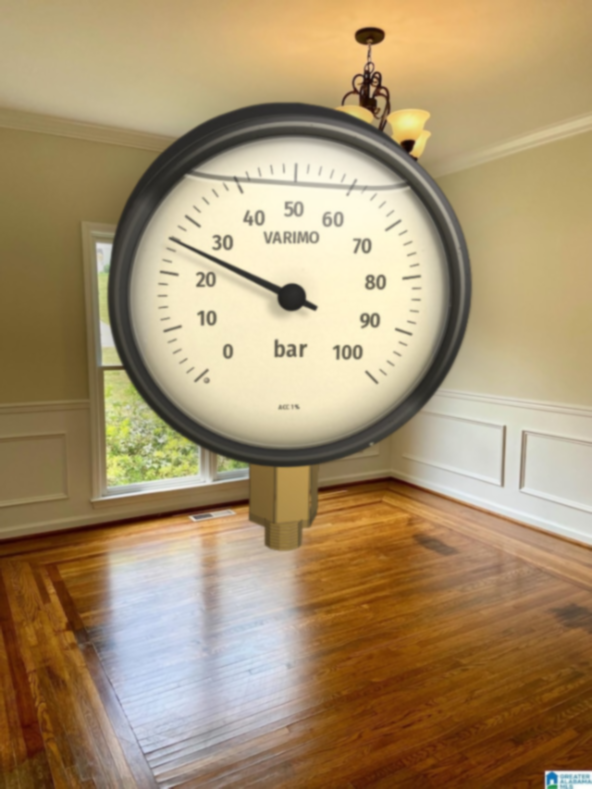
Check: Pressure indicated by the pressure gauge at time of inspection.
26 bar
